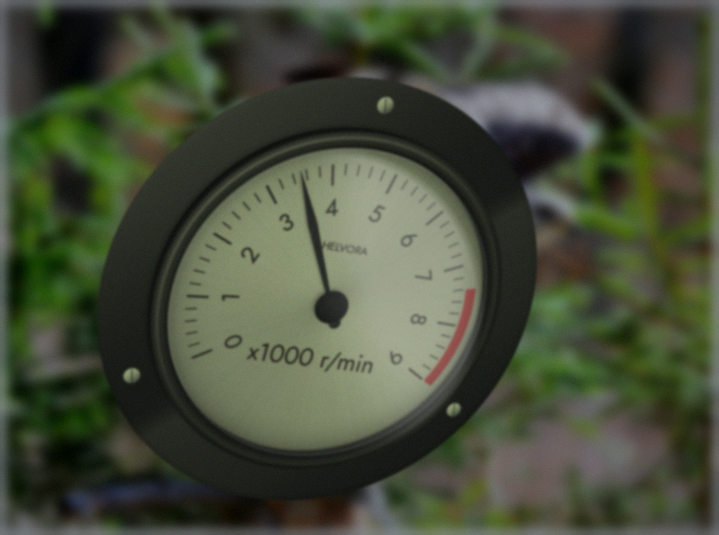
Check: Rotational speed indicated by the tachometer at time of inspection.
3500 rpm
